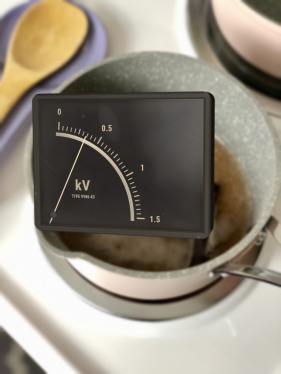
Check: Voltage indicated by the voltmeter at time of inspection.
0.35 kV
